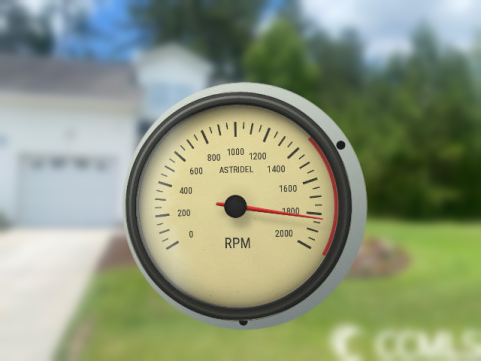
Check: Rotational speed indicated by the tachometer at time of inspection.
1825 rpm
